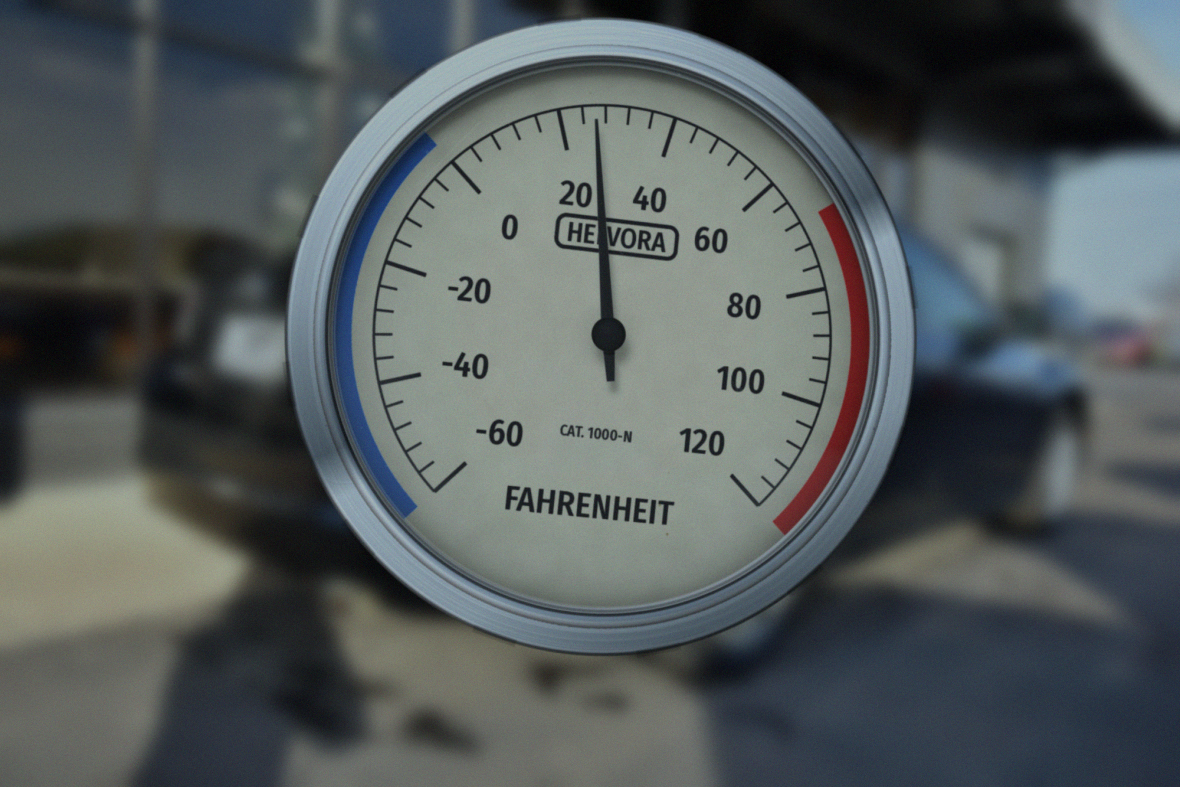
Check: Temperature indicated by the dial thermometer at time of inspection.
26 °F
